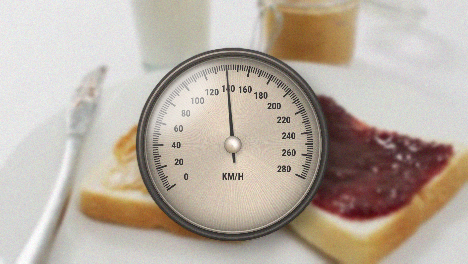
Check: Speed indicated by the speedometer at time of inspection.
140 km/h
